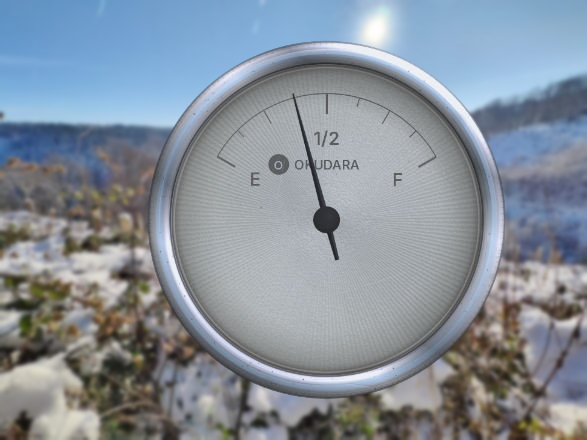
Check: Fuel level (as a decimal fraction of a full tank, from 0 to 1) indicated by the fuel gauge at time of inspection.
0.375
